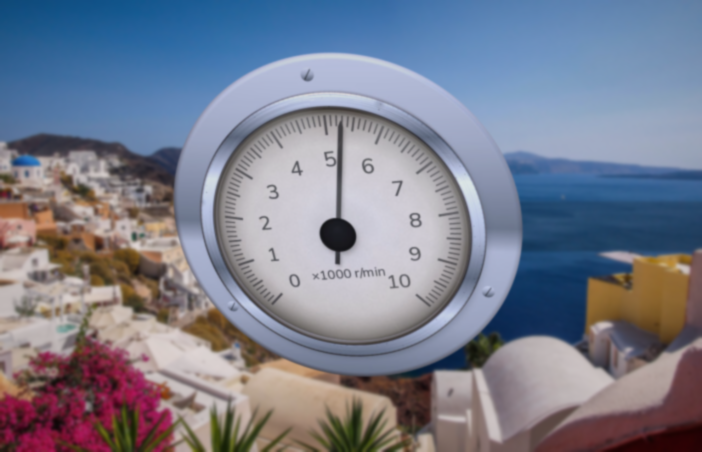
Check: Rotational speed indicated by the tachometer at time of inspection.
5300 rpm
